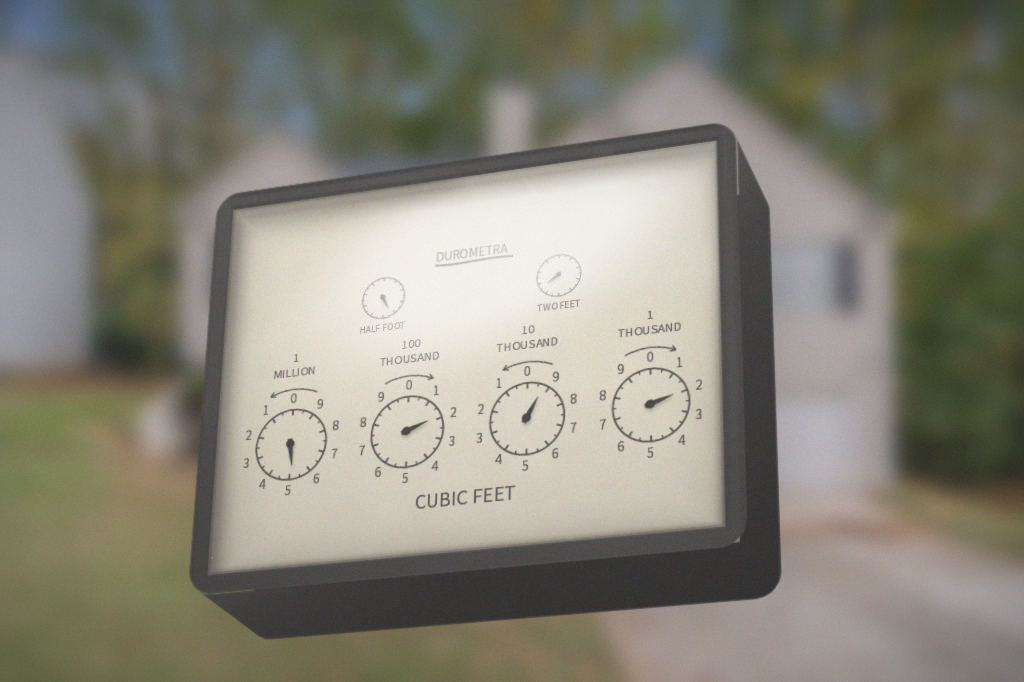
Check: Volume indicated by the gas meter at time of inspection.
519200 ft³
